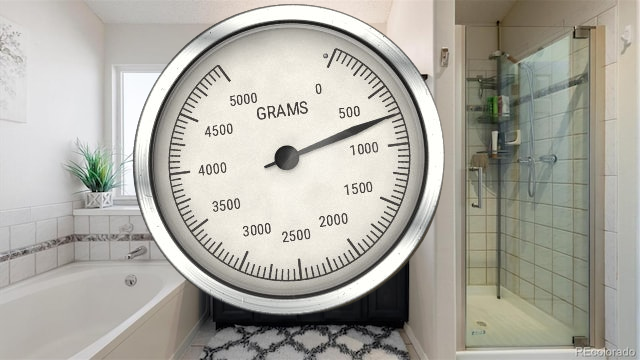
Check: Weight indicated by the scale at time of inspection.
750 g
